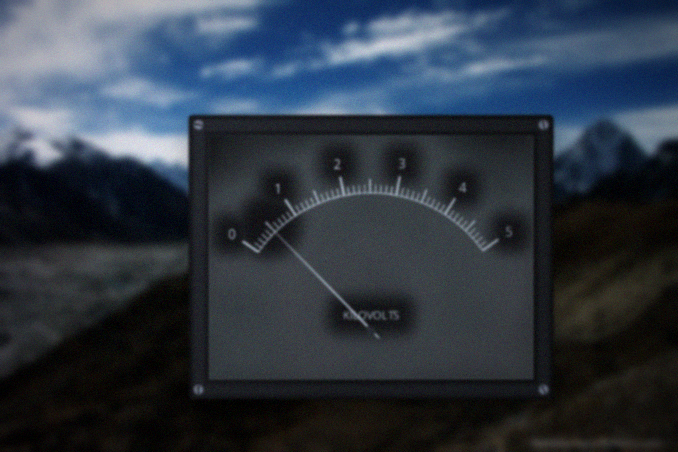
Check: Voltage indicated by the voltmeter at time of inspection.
0.5 kV
